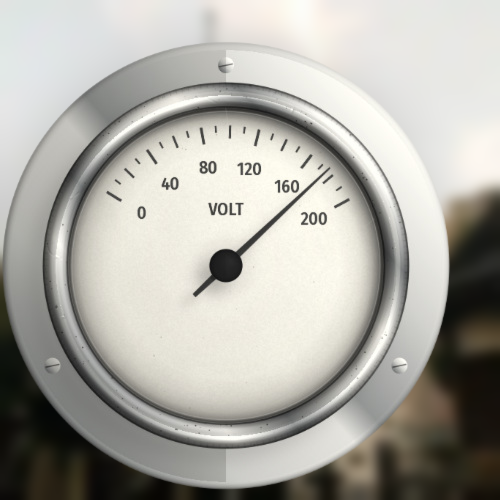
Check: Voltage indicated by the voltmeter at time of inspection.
175 V
